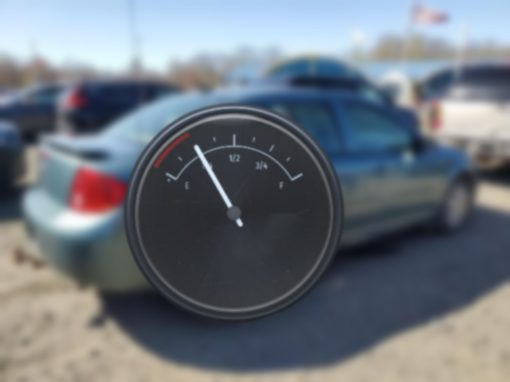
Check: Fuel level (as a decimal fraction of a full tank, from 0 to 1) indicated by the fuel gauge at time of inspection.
0.25
